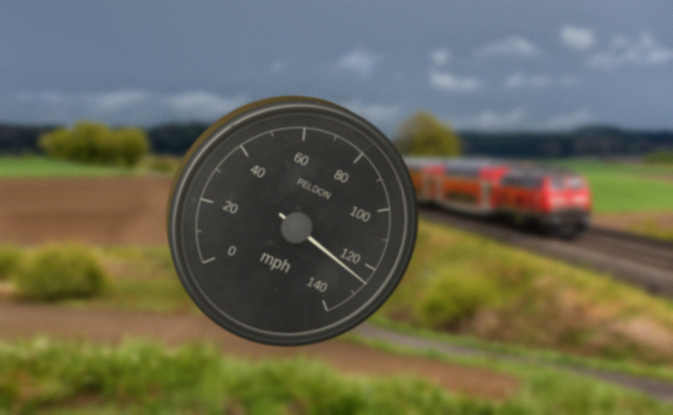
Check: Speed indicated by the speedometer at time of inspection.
125 mph
